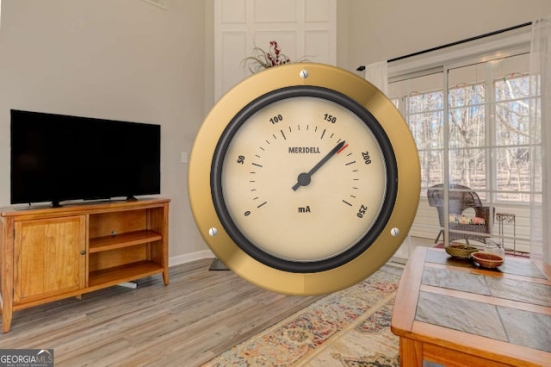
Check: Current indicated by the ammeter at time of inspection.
175 mA
